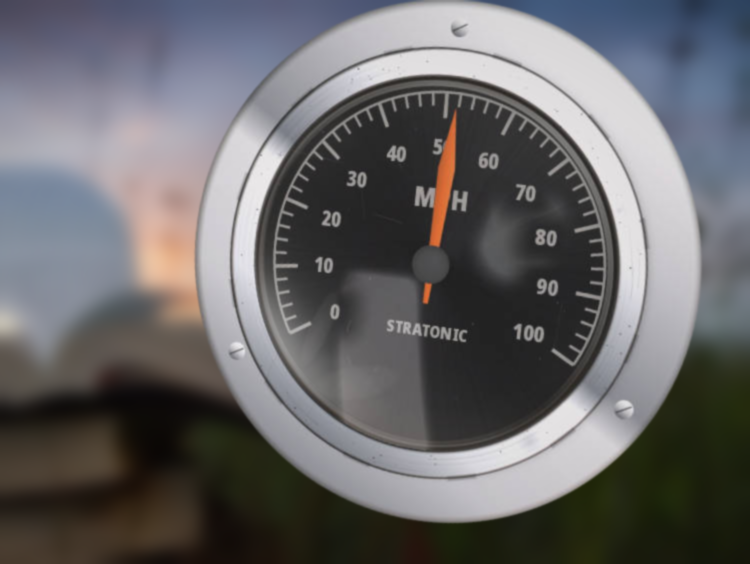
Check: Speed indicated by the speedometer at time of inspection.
52 mph
